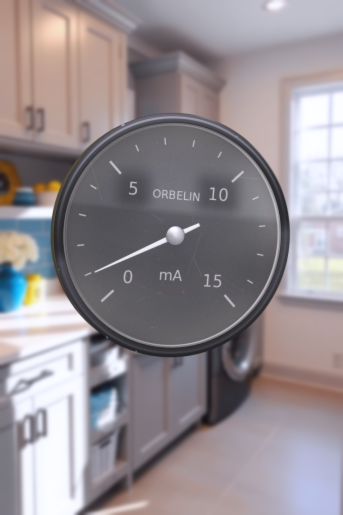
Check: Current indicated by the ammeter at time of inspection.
1 mA
